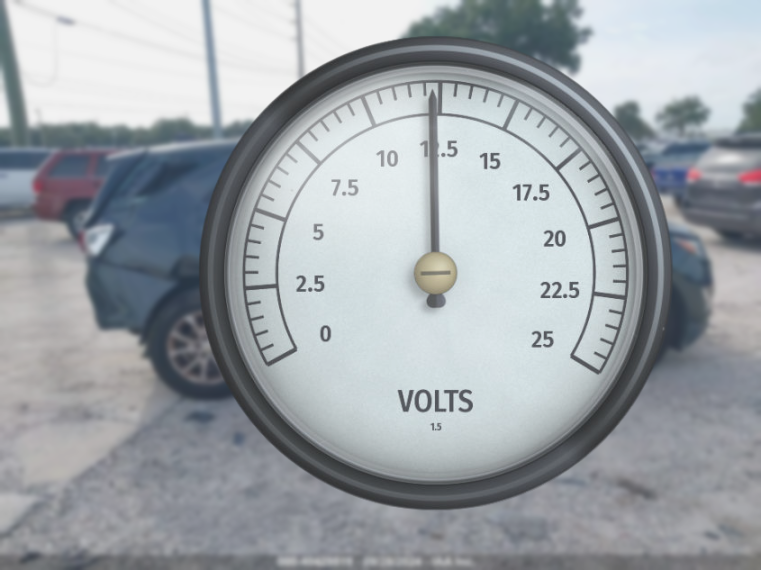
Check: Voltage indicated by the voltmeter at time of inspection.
12.25 V
